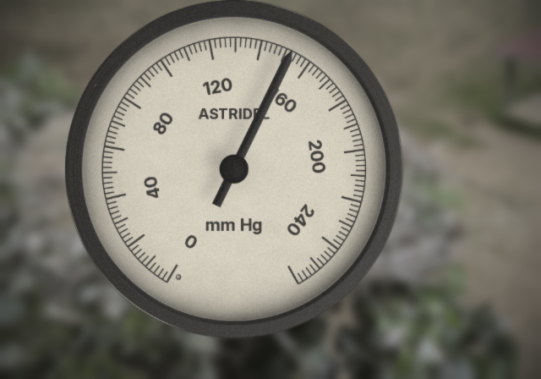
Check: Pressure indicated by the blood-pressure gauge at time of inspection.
152 mmHg
